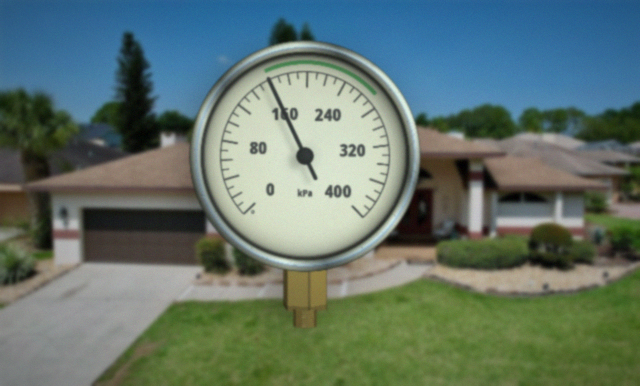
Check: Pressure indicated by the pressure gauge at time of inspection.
160 kPa
